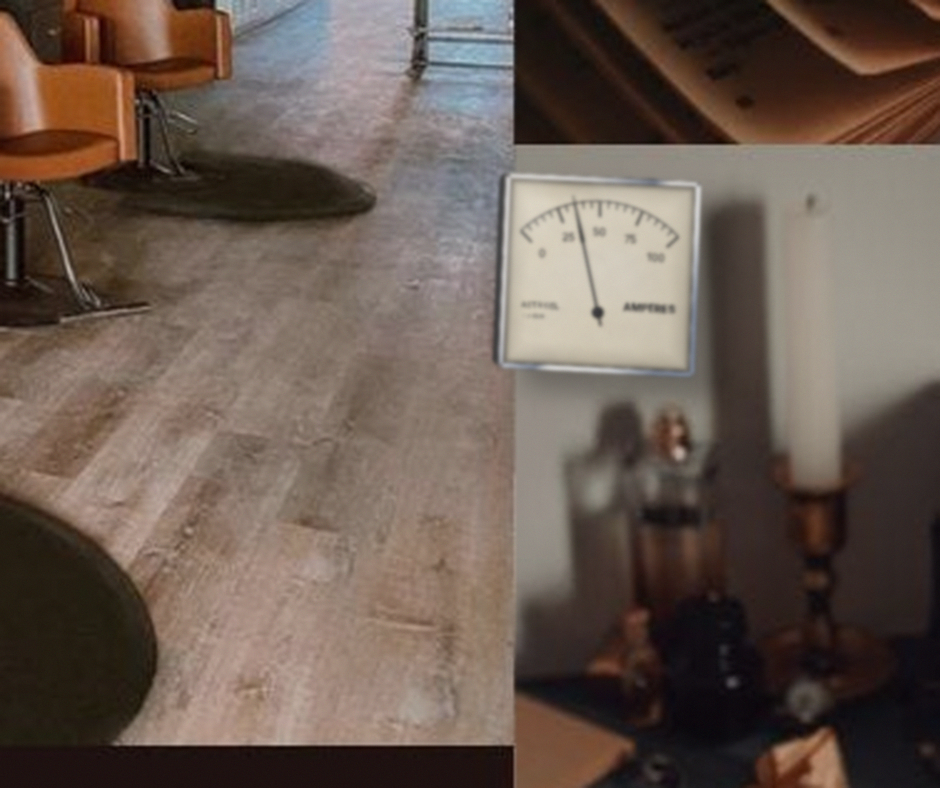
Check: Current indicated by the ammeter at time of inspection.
35 A
